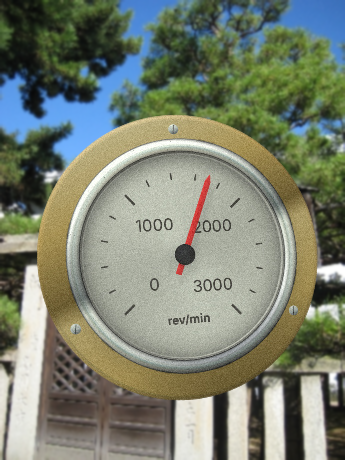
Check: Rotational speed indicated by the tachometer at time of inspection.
1700 rpm
